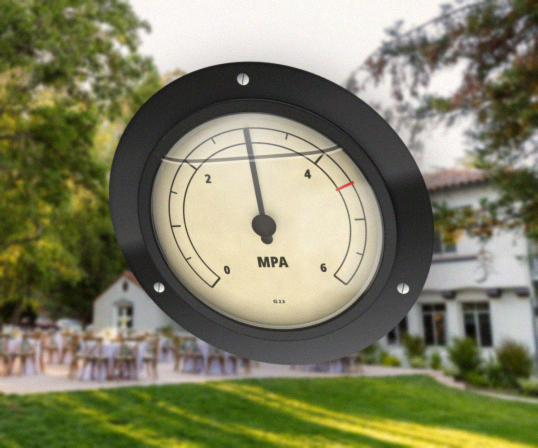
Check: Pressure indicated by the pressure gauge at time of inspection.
3 MPa
